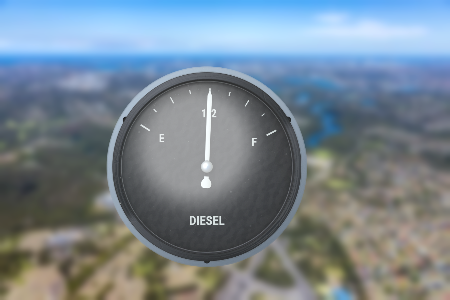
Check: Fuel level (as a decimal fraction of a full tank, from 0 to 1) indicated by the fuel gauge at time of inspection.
0.5
